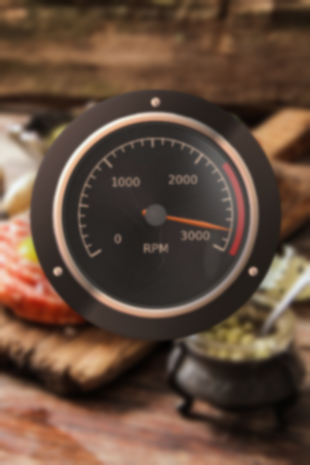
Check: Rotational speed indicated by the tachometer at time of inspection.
2800 rpm
